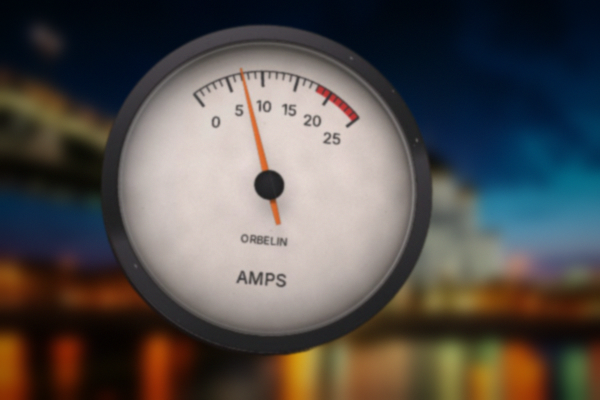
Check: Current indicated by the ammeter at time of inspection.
7 A
